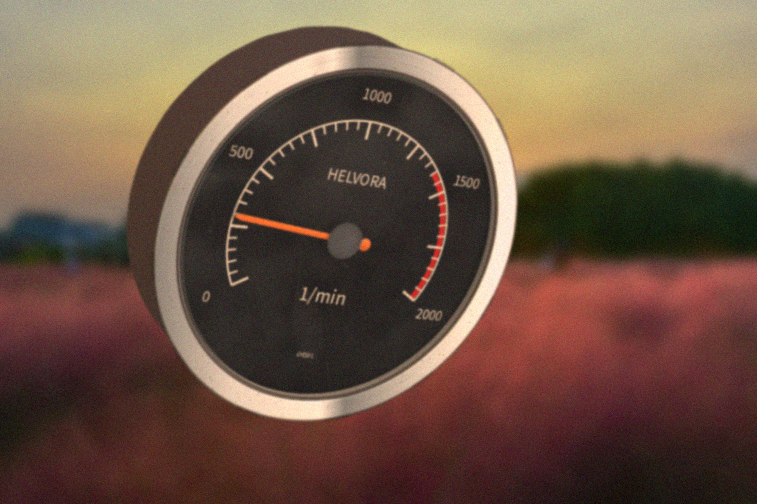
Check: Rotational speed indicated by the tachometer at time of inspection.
300 rpm
